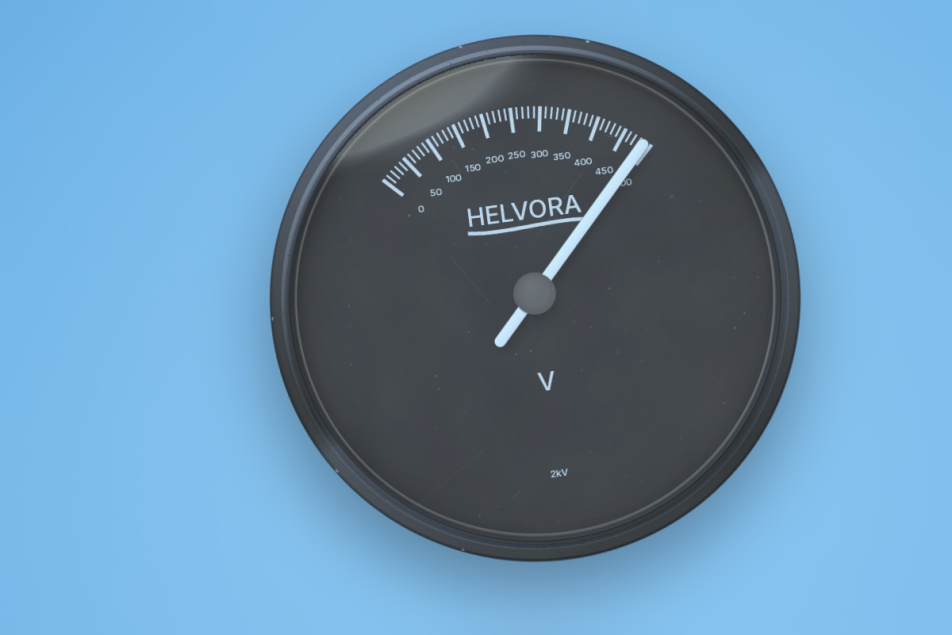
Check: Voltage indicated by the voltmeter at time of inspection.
490 V
